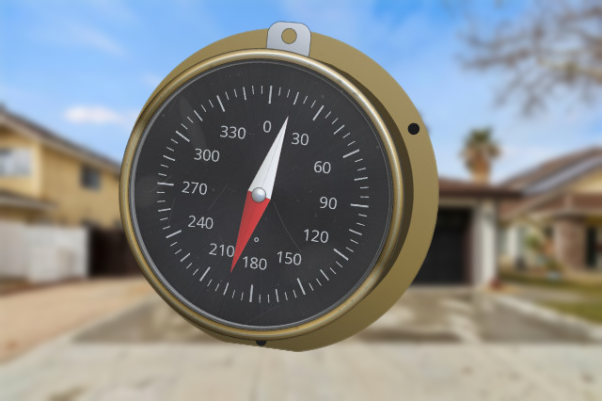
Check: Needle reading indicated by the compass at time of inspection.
195 °
